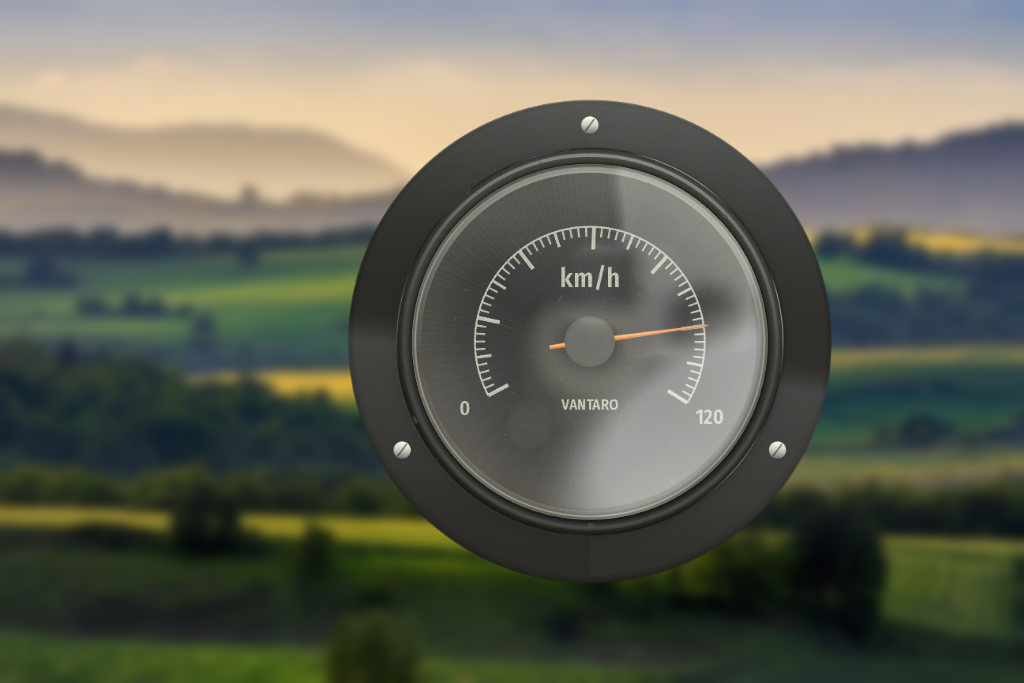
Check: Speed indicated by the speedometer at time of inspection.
100 km/h
